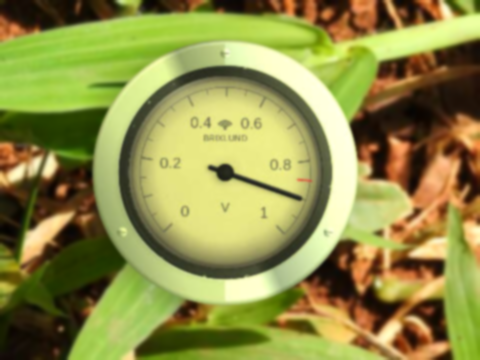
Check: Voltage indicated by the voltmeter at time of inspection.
0.9 V
